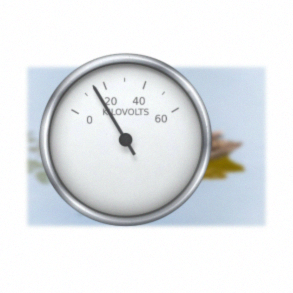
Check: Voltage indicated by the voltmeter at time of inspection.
15 kV
